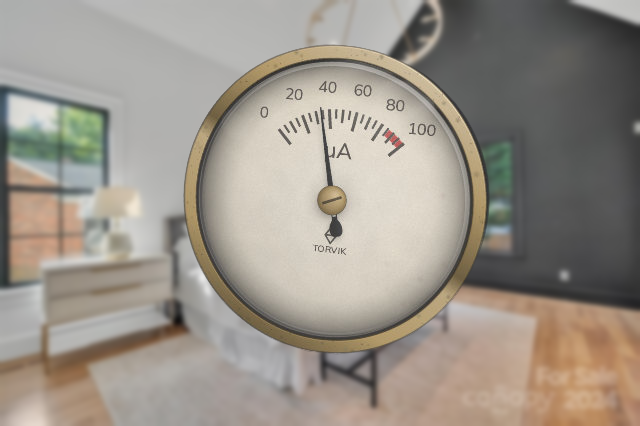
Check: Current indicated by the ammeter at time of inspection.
35 µA
